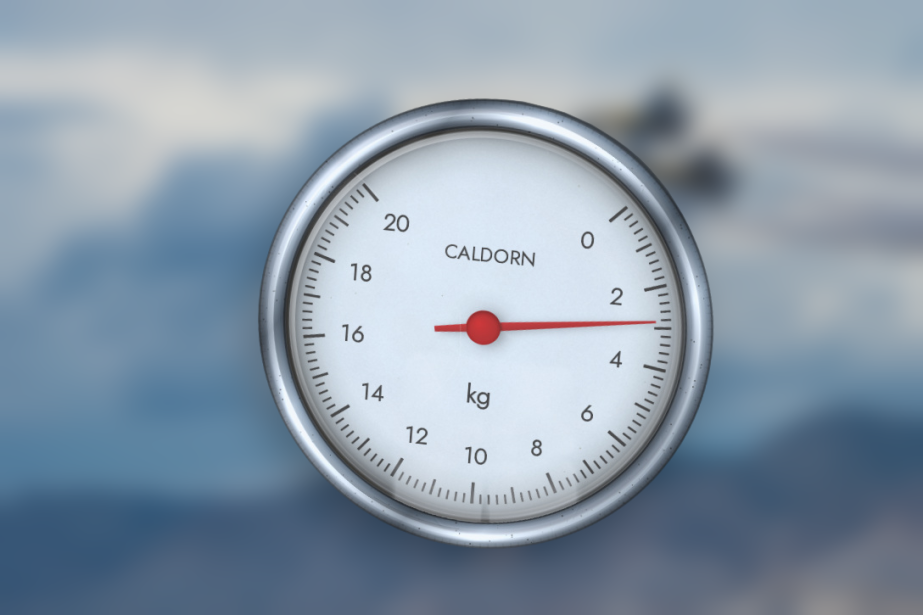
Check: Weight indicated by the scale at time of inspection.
2.8 kg
